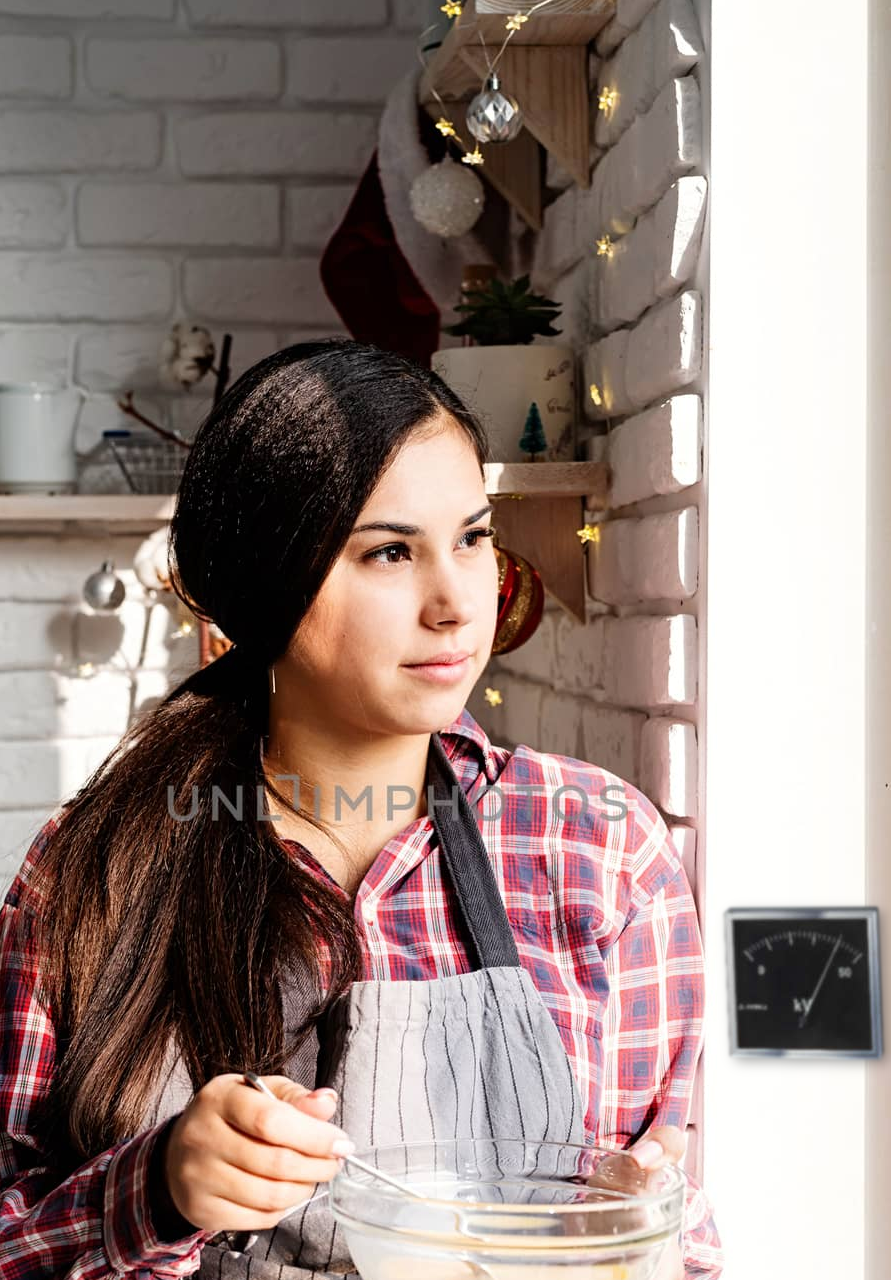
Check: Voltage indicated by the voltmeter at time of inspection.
40 kV
